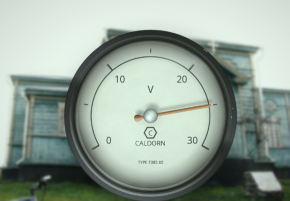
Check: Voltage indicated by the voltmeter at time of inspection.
25 V
